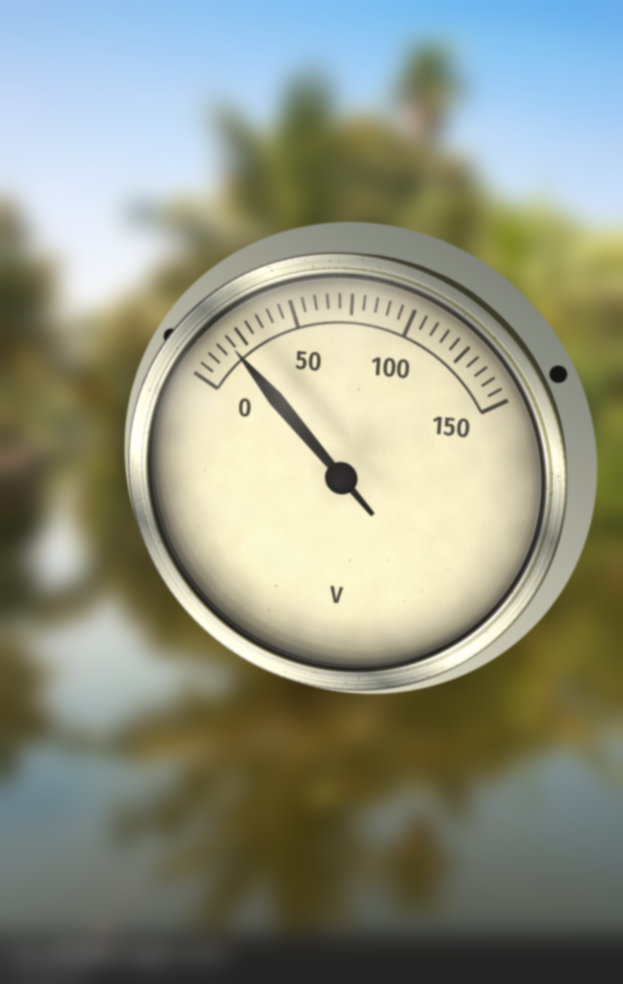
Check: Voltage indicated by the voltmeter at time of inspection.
20 V
